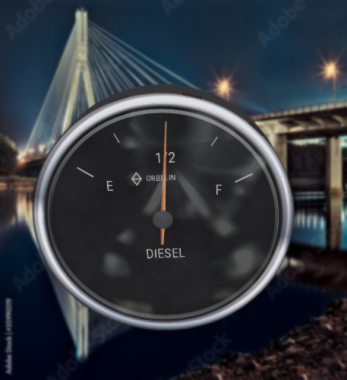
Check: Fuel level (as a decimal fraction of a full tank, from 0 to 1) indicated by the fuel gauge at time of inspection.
0.5
